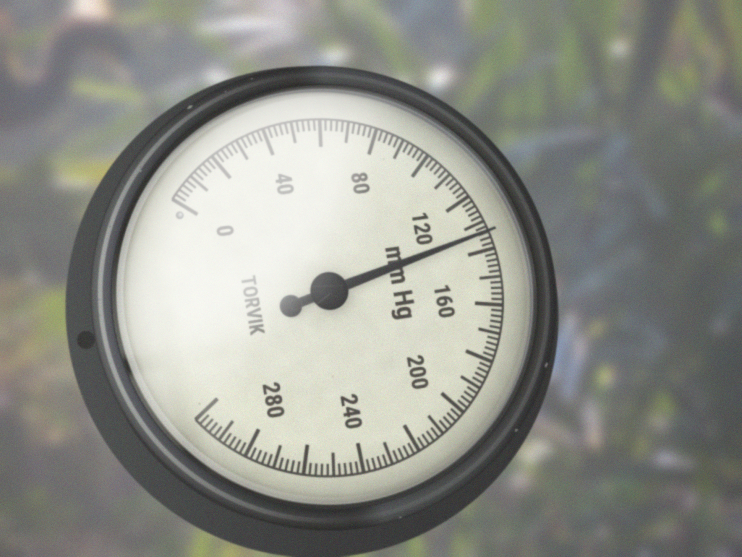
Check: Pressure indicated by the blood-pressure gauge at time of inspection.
134 mmHg
